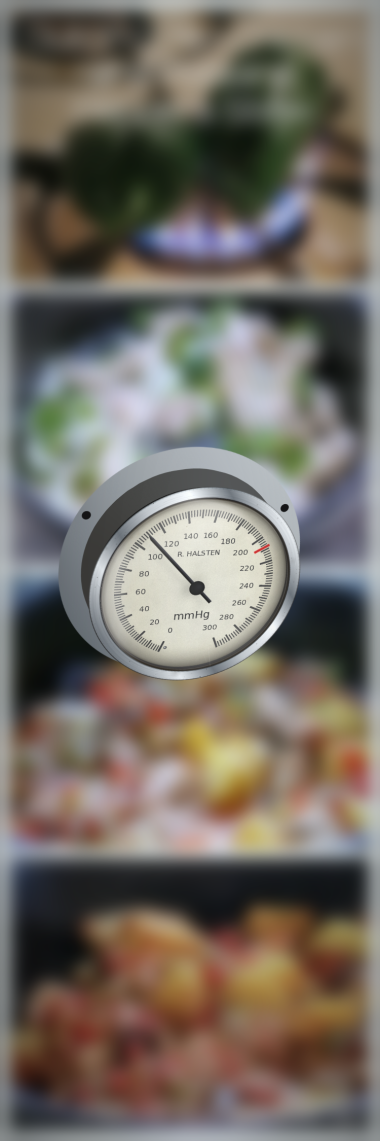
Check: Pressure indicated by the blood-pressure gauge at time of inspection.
110 mmHg
